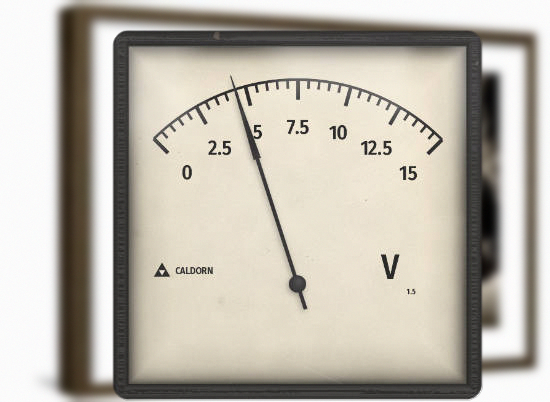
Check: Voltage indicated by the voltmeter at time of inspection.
4.5 V
